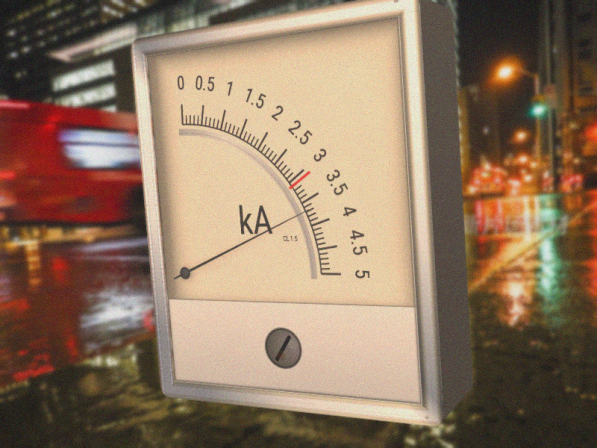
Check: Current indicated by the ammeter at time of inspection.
3.7 kA
